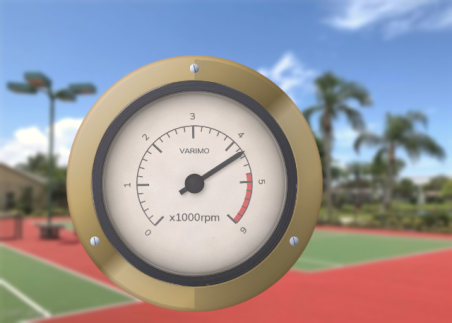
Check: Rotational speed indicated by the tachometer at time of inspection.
4300 rpm
